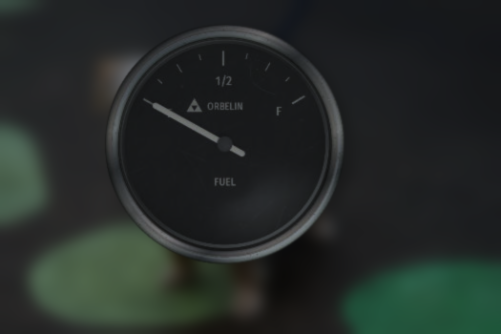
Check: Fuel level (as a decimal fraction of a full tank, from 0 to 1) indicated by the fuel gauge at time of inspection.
0
